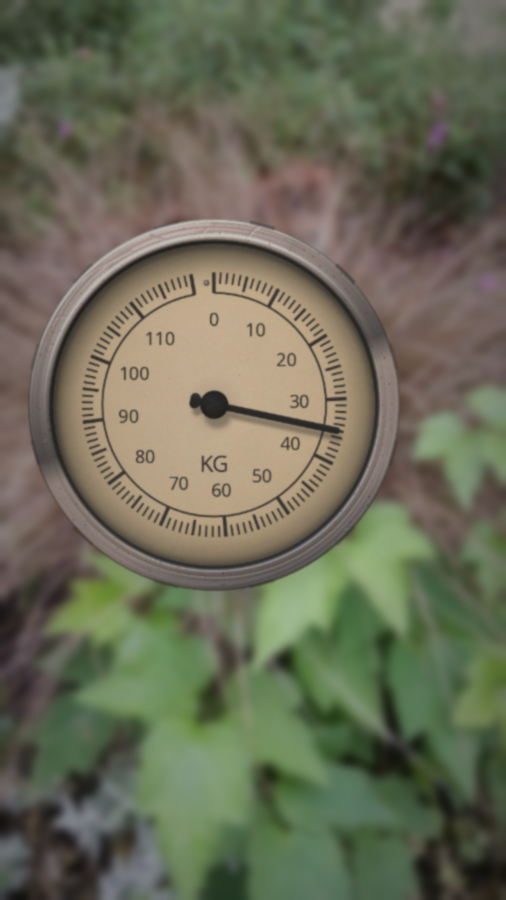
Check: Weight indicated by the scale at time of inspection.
35 kg
